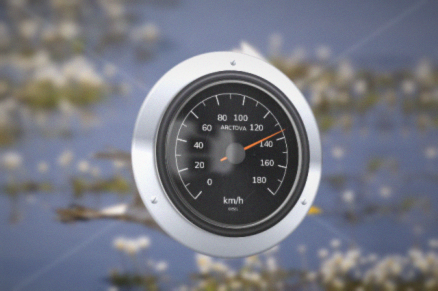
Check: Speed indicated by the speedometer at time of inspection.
135 km/h
